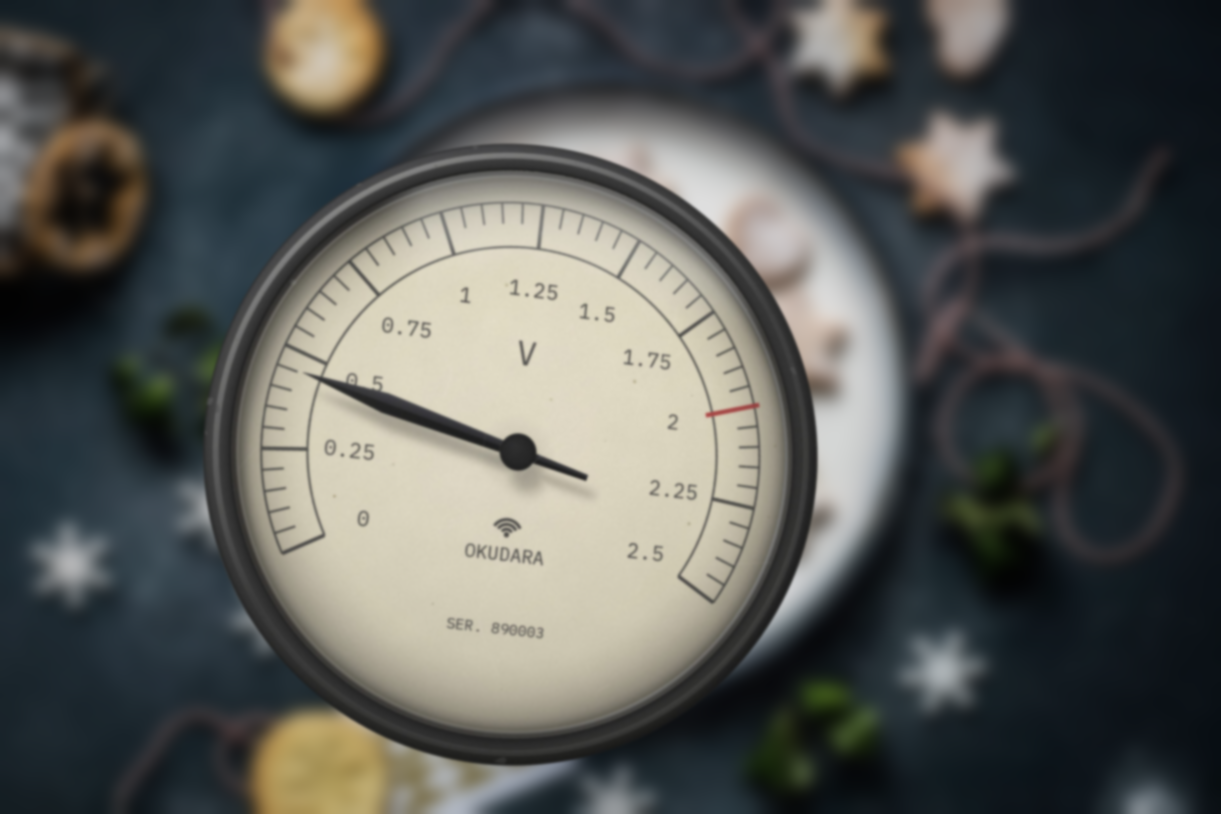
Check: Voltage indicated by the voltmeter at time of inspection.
0.45 V
